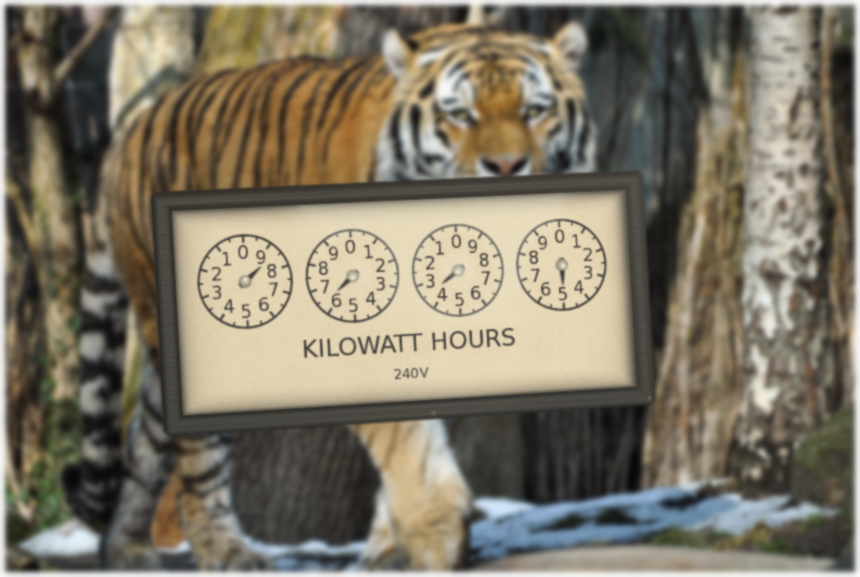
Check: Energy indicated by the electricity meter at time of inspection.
8635 kWh
